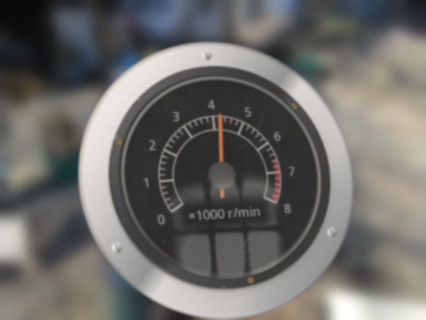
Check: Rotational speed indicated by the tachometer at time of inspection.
4200 rpm
